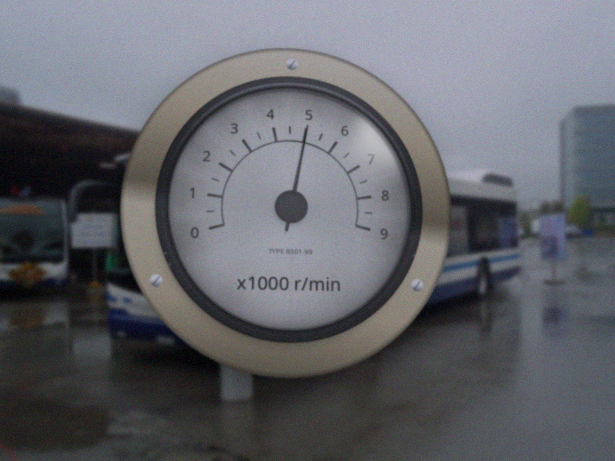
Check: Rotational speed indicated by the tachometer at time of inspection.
5000 rpm
